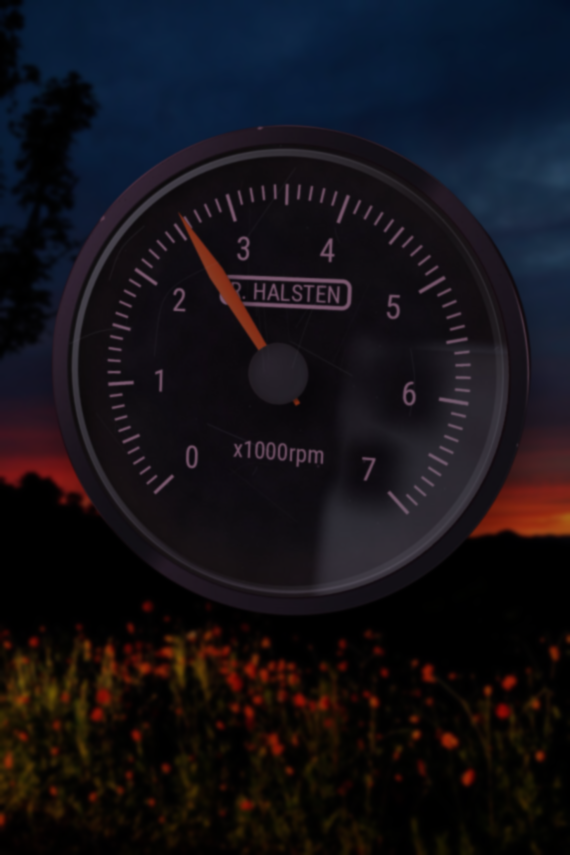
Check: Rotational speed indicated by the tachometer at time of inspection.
2600 rpm
